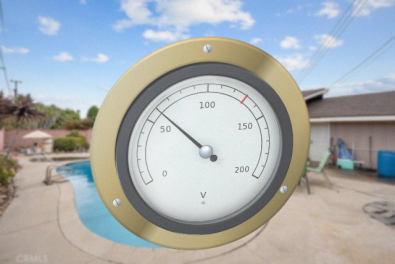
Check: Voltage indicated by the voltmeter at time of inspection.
60 V
